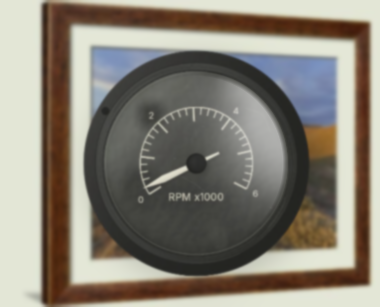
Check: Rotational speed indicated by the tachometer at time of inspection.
200 rpm
